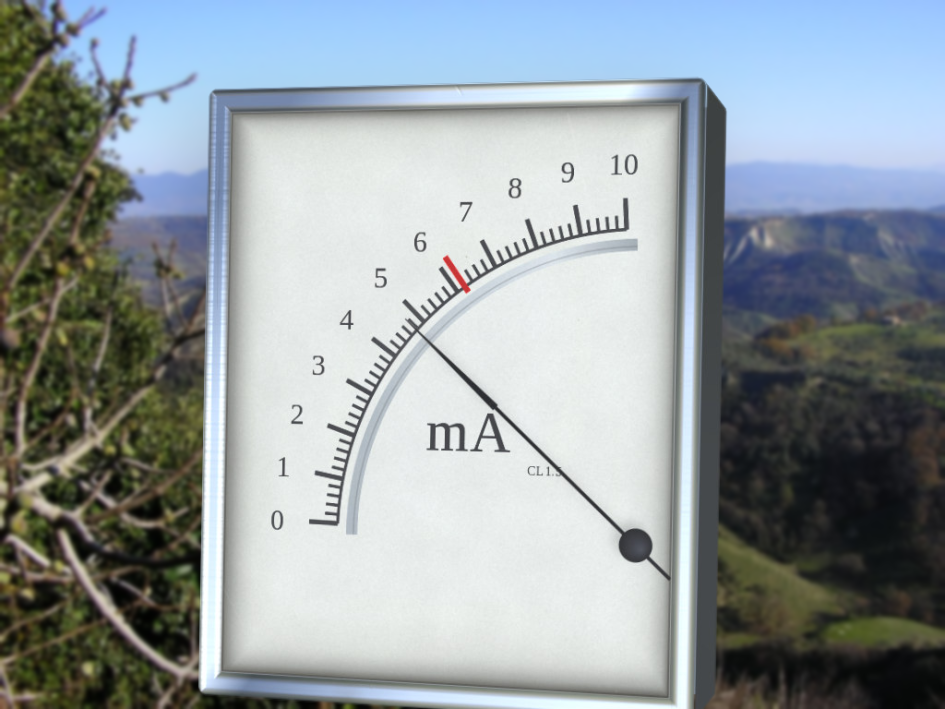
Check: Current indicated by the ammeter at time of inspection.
4.8 mA
